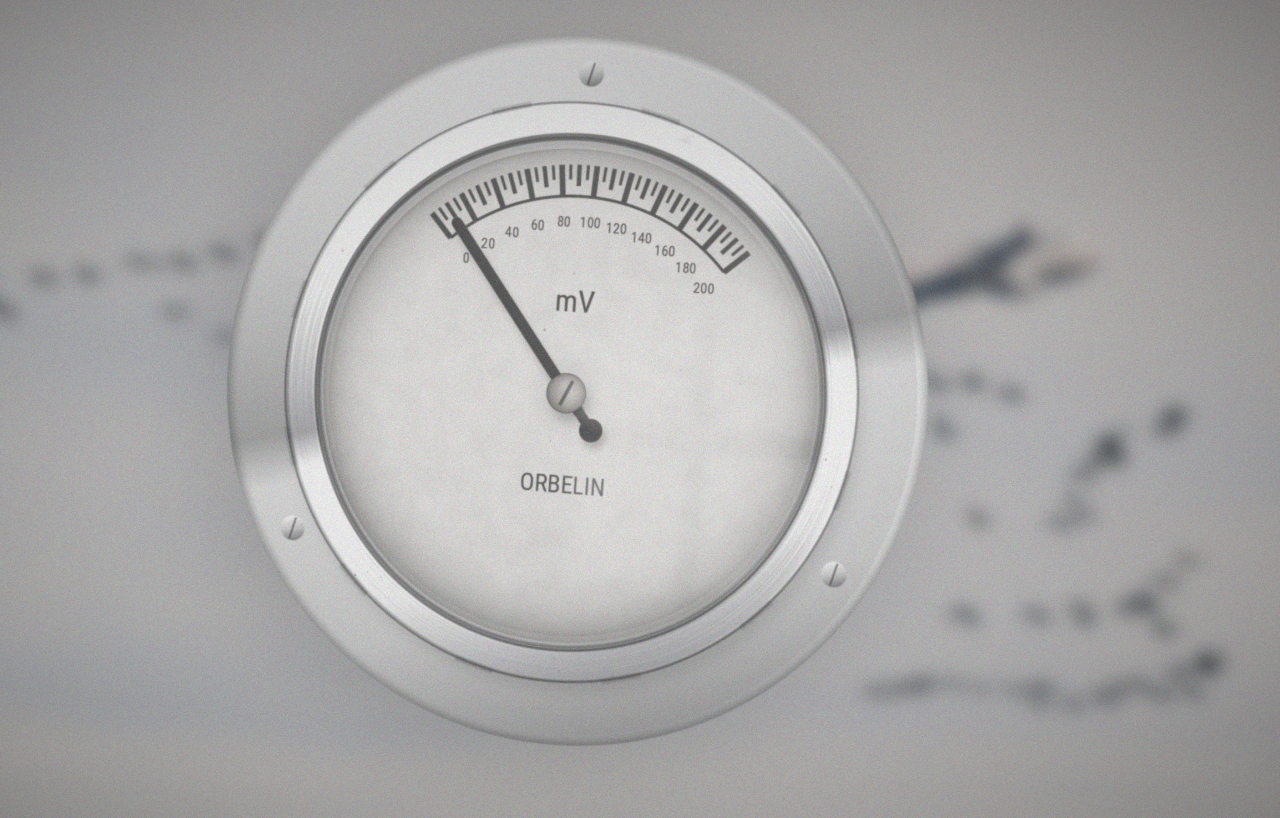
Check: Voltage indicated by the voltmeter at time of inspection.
10 mV
